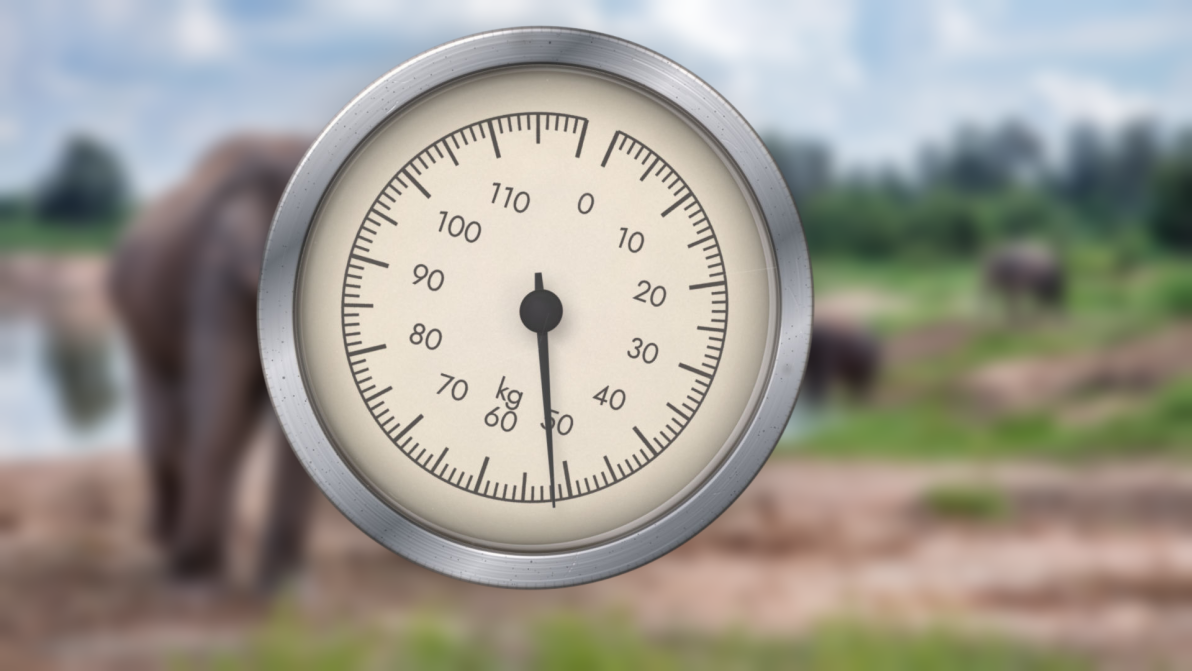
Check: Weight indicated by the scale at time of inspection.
52 kg
